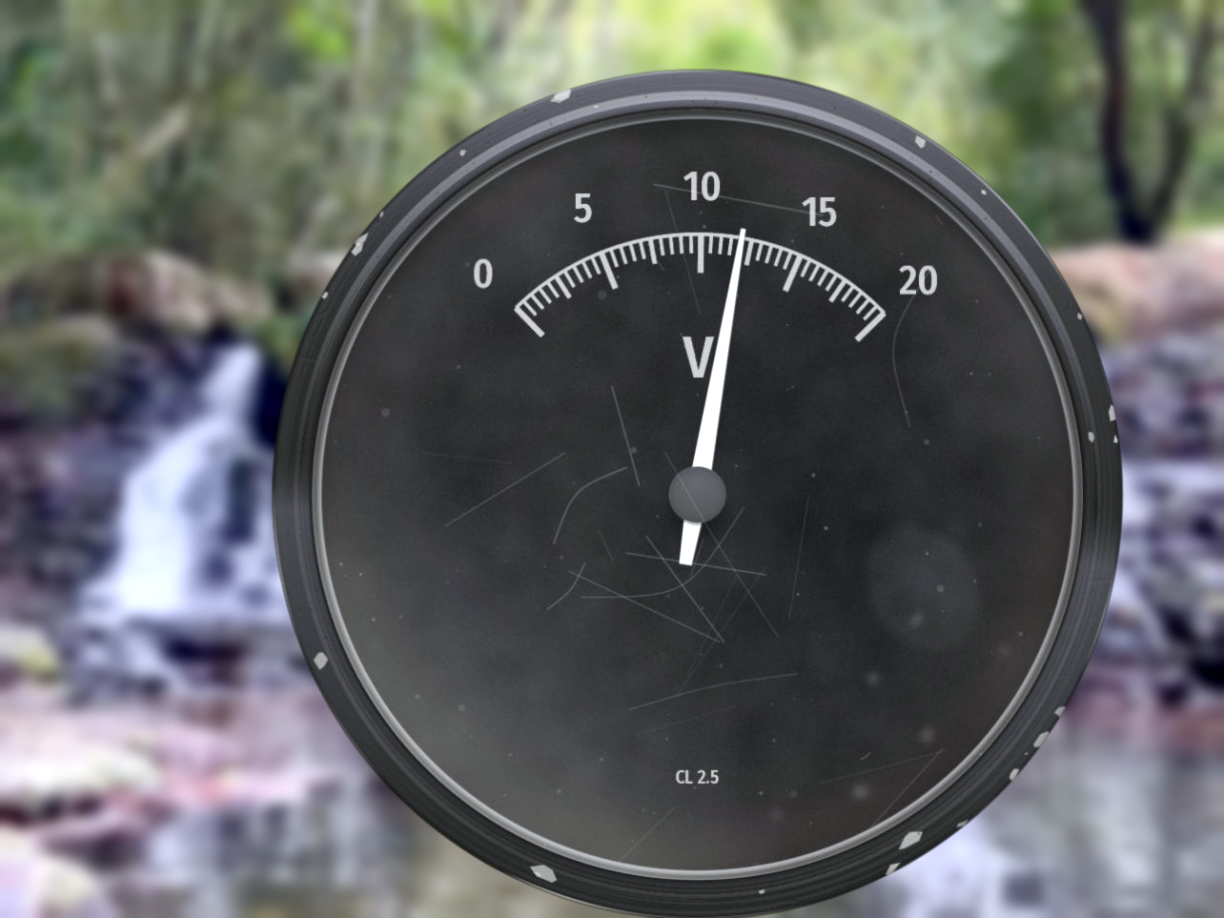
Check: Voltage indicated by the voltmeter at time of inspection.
12 V
